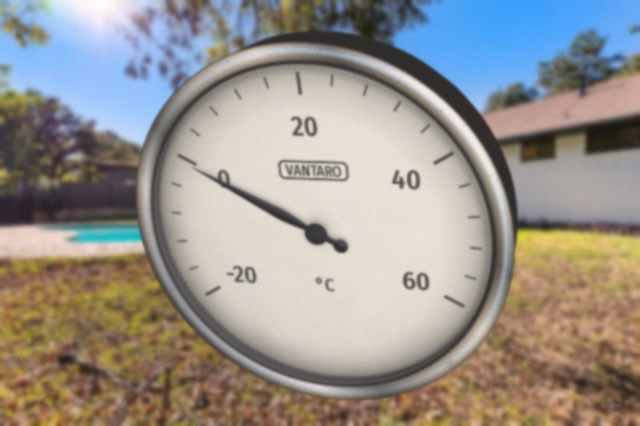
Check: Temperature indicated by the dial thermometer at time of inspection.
0 °C
